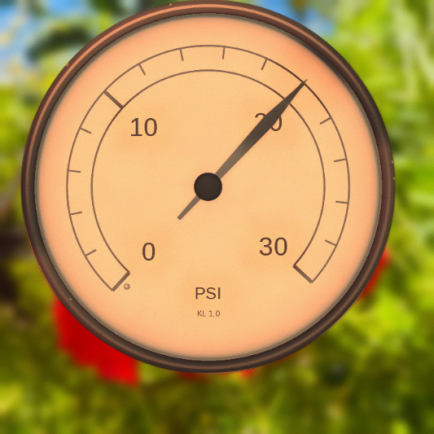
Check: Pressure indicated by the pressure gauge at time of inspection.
20 psi
